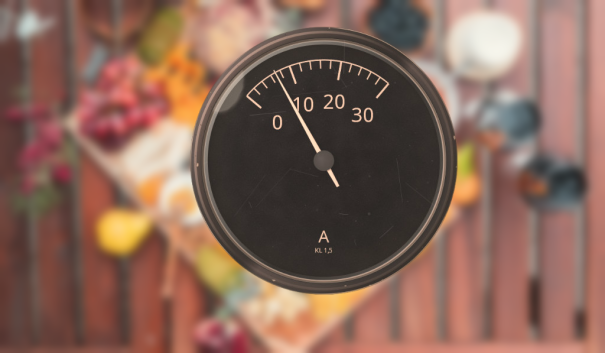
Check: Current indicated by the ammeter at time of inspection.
7 A
